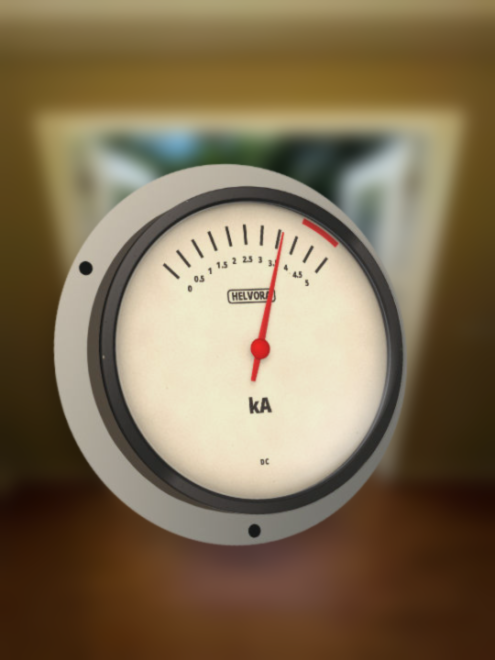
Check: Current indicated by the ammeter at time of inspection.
3.5 kA
